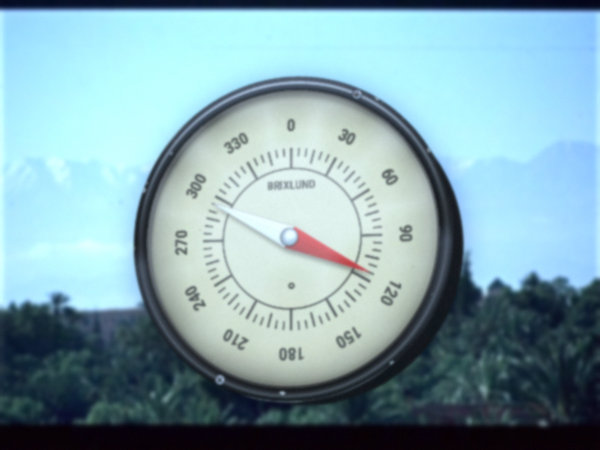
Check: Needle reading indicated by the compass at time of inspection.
115 °
